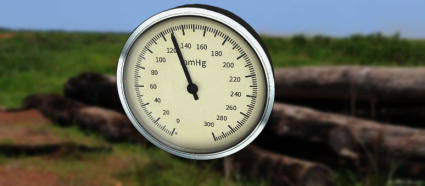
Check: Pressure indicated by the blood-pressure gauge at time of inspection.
130 mmHg
